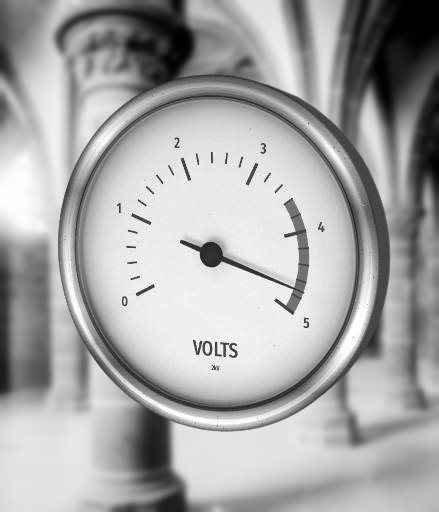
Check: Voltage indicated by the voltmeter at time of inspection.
4.7 V
